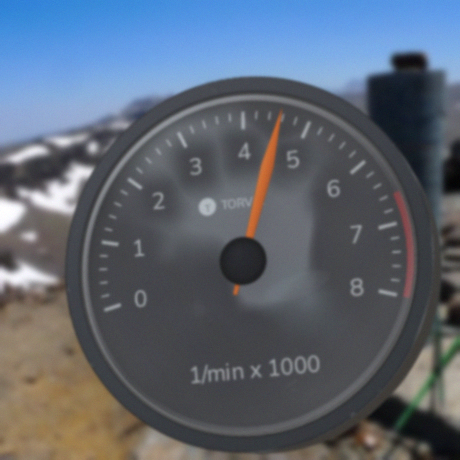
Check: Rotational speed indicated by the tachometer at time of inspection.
4600 rpm
